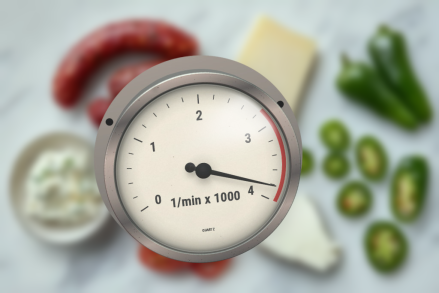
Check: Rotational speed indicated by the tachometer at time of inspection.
3800 rpm
